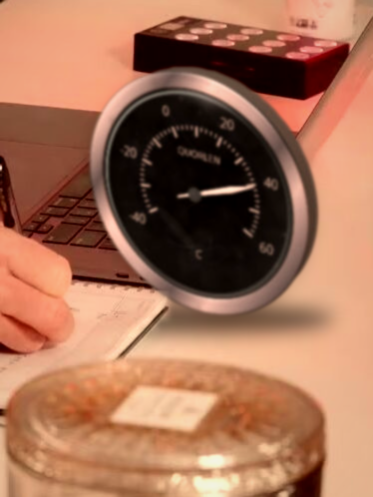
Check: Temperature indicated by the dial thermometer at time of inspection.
40 °C
